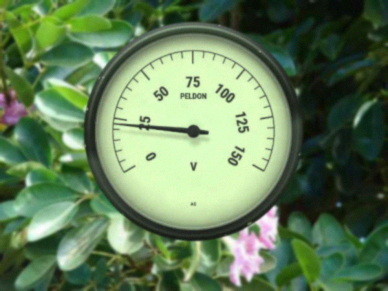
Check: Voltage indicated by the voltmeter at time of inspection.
22.5 V
